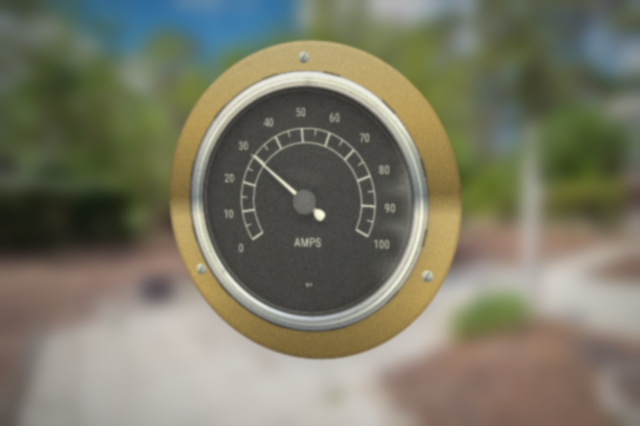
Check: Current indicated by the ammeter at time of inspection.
30 A
